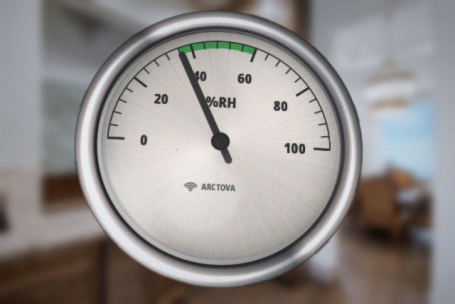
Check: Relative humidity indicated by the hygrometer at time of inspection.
36 %
